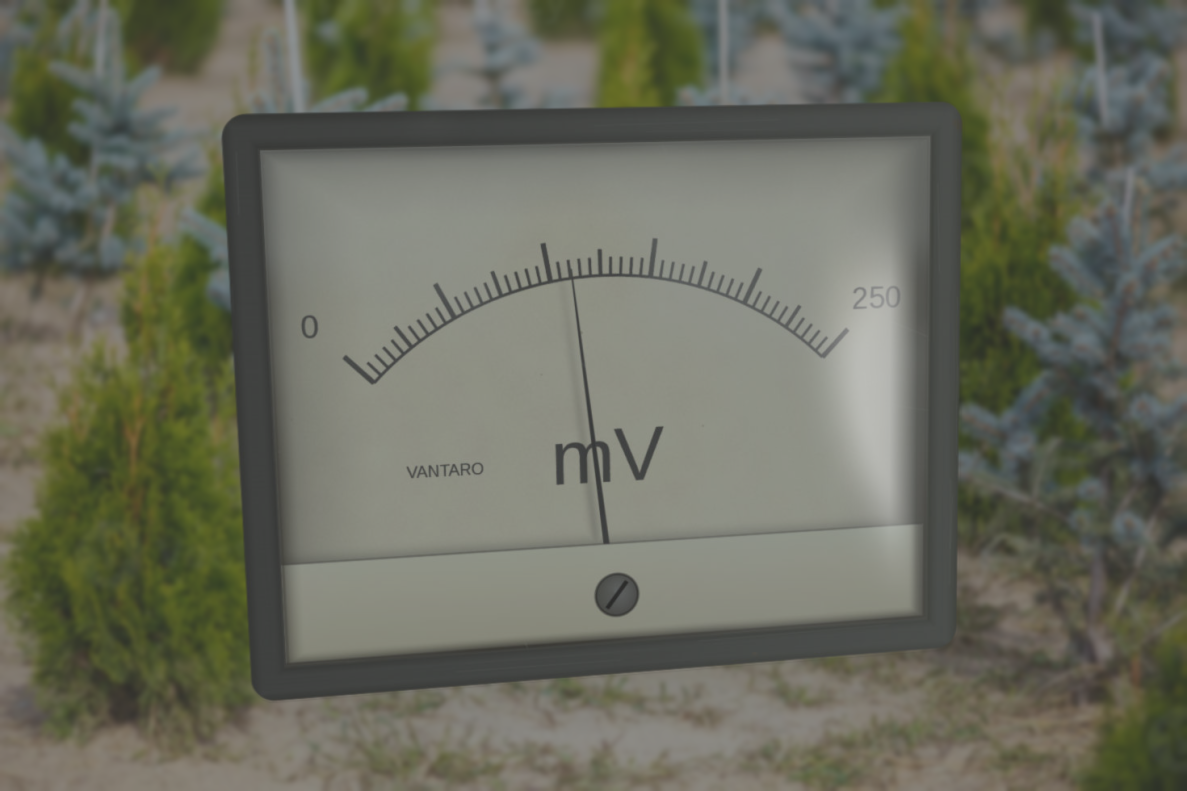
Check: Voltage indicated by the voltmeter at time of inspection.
110 mV
